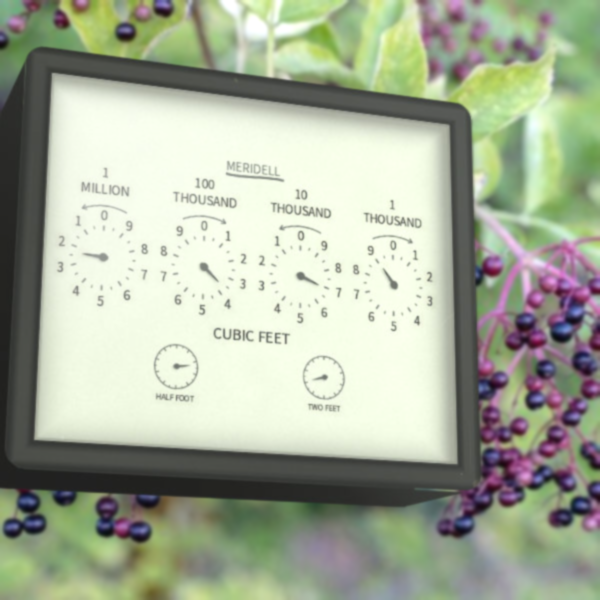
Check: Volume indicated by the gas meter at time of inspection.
236900 ft³
